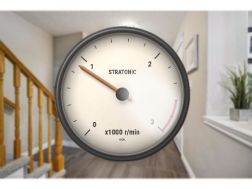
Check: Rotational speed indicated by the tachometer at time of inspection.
900 rpm
